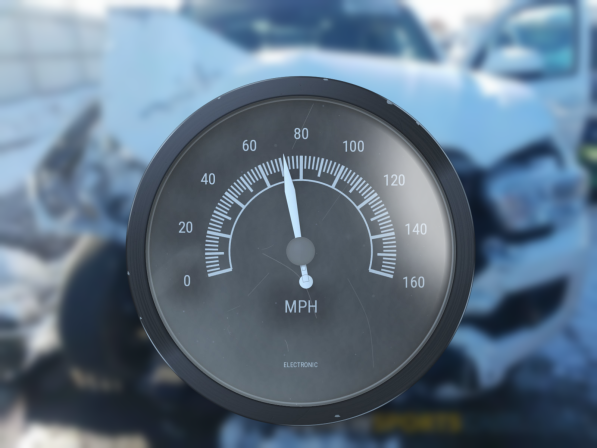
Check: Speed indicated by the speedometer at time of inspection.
72 mph
